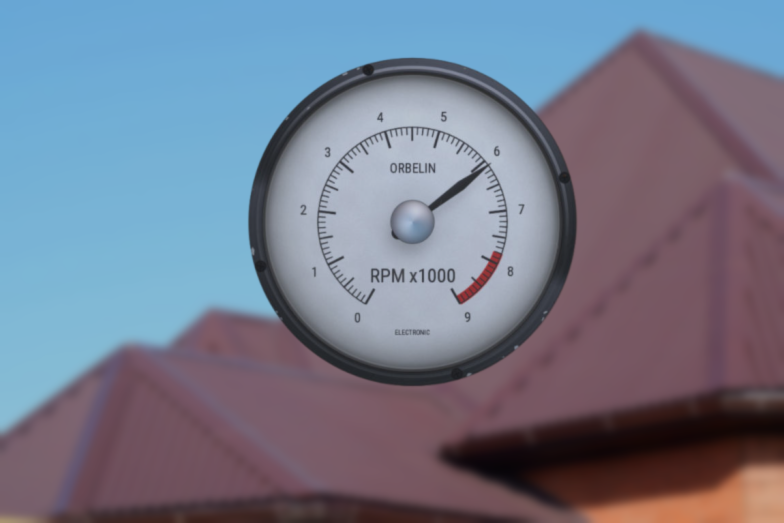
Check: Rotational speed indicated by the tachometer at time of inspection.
6100 rpm
